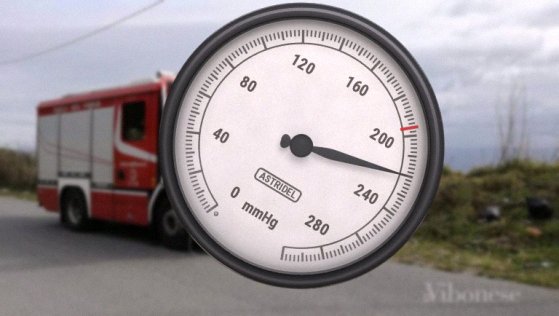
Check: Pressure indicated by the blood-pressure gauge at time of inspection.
220 mmHg
